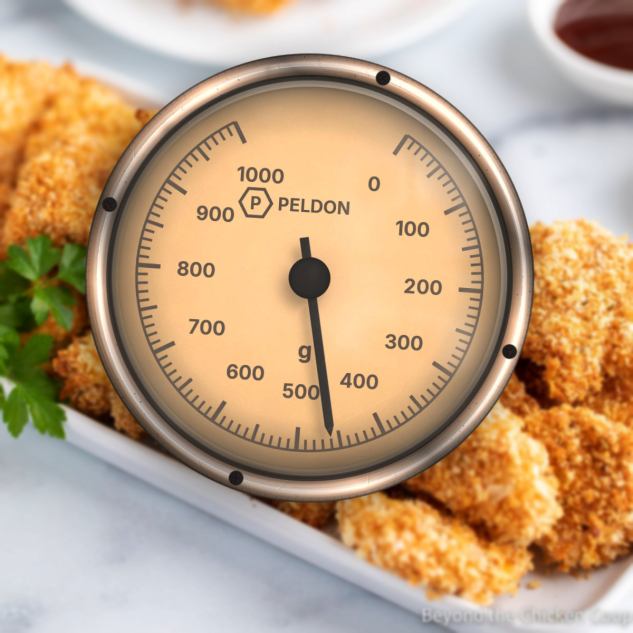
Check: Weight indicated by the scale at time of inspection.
460 g
